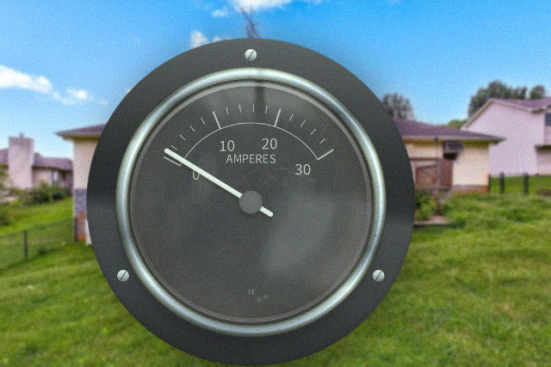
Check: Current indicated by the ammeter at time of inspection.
1 A
